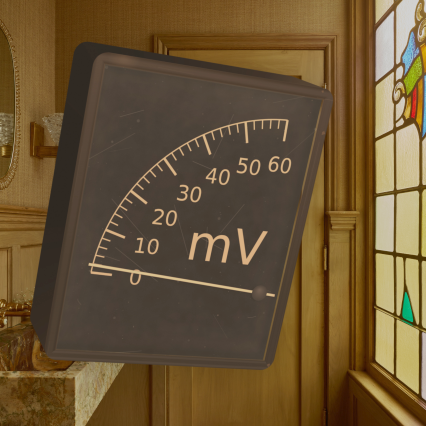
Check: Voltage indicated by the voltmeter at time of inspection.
2 mV
